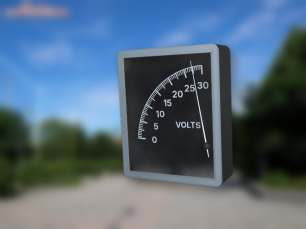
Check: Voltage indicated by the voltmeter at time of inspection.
27.5 V
